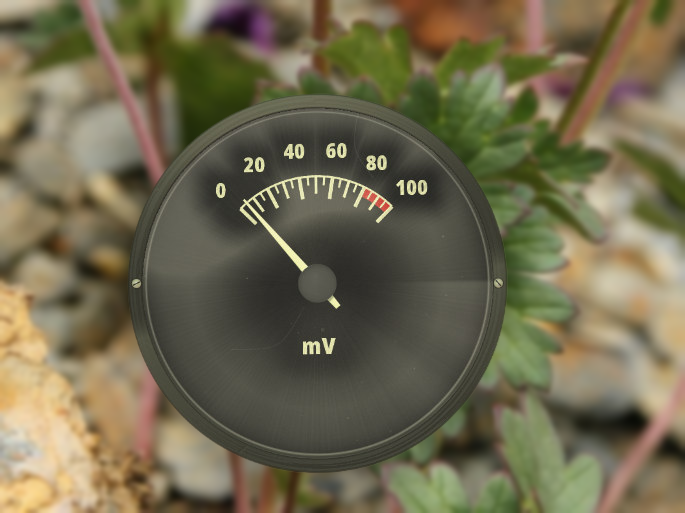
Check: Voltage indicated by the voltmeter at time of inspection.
5 mV
